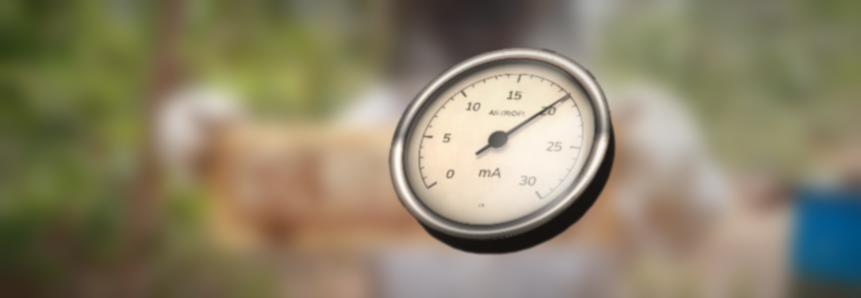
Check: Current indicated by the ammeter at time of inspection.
20 mA
